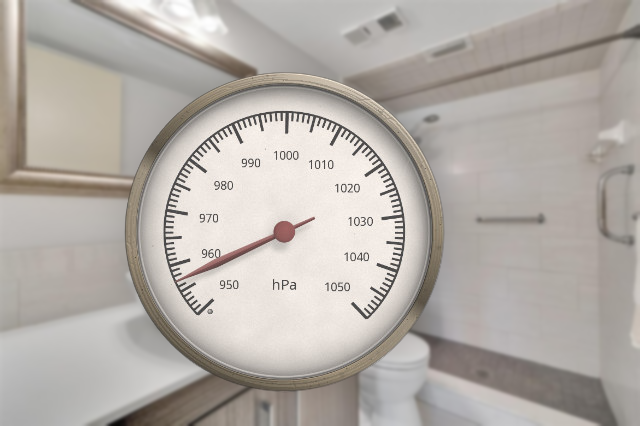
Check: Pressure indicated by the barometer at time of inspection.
957 hPa
